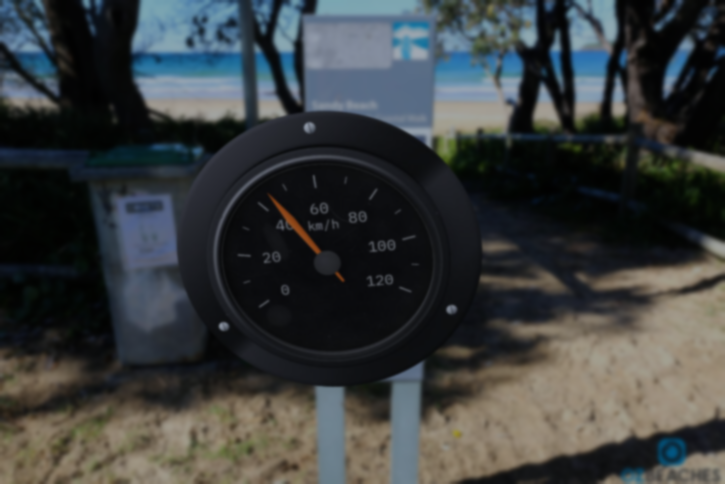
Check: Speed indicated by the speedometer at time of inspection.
45 km/h
